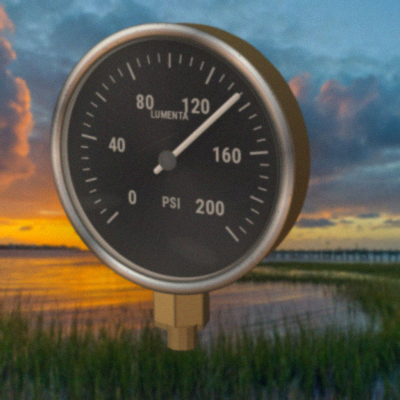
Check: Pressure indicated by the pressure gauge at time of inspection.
135 psi
